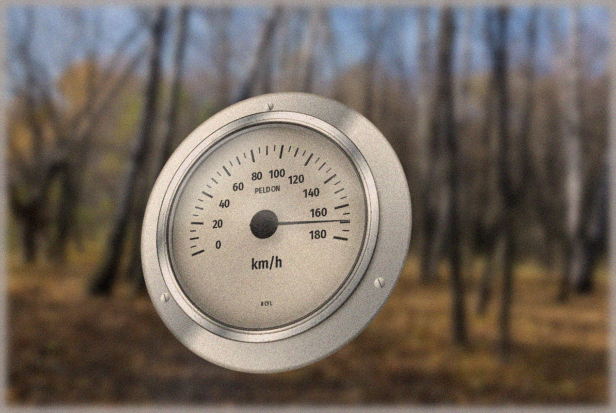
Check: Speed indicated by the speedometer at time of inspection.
170 km/h
